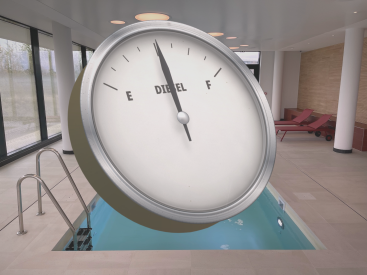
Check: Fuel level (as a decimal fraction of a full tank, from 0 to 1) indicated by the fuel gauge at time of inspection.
0.5
